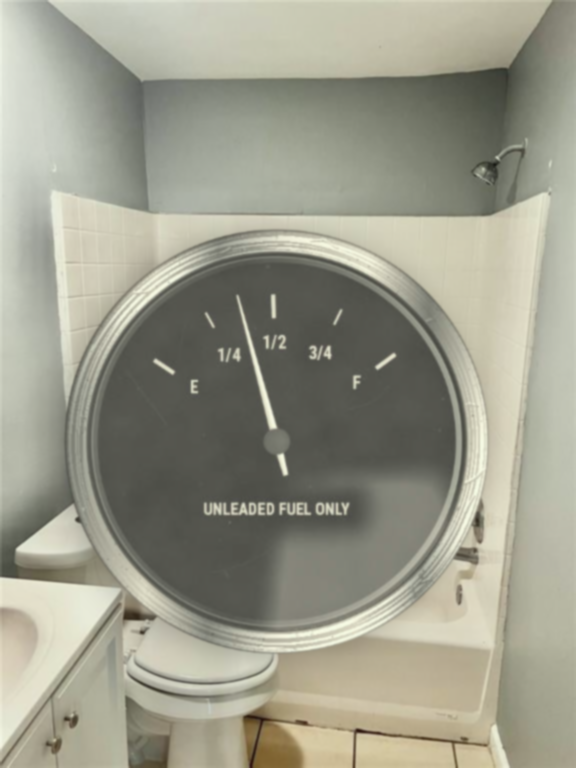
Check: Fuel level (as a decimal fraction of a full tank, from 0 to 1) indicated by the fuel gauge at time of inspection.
0.375
